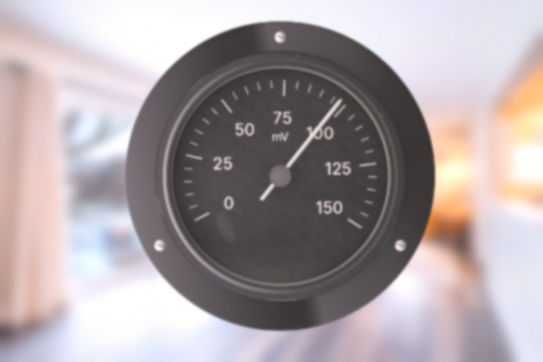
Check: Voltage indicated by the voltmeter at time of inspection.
97.5 mV
